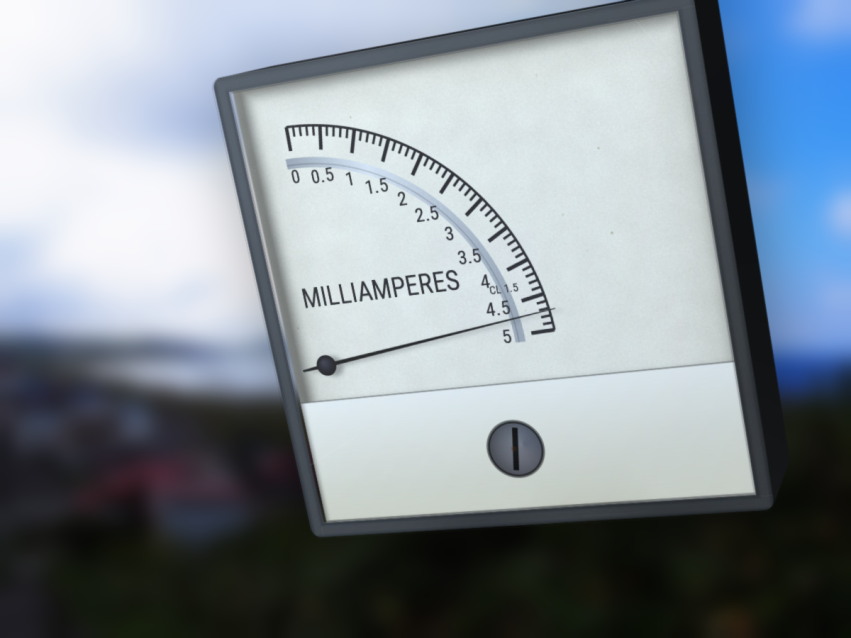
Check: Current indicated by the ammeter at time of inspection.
4.7 mA
